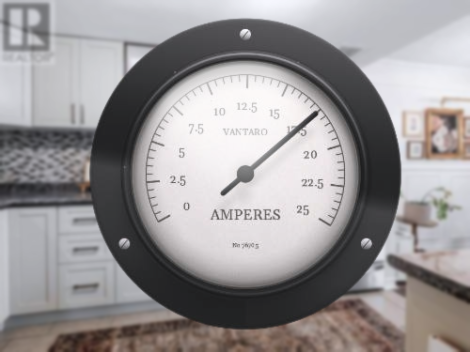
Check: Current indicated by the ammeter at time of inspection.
17.5 A
